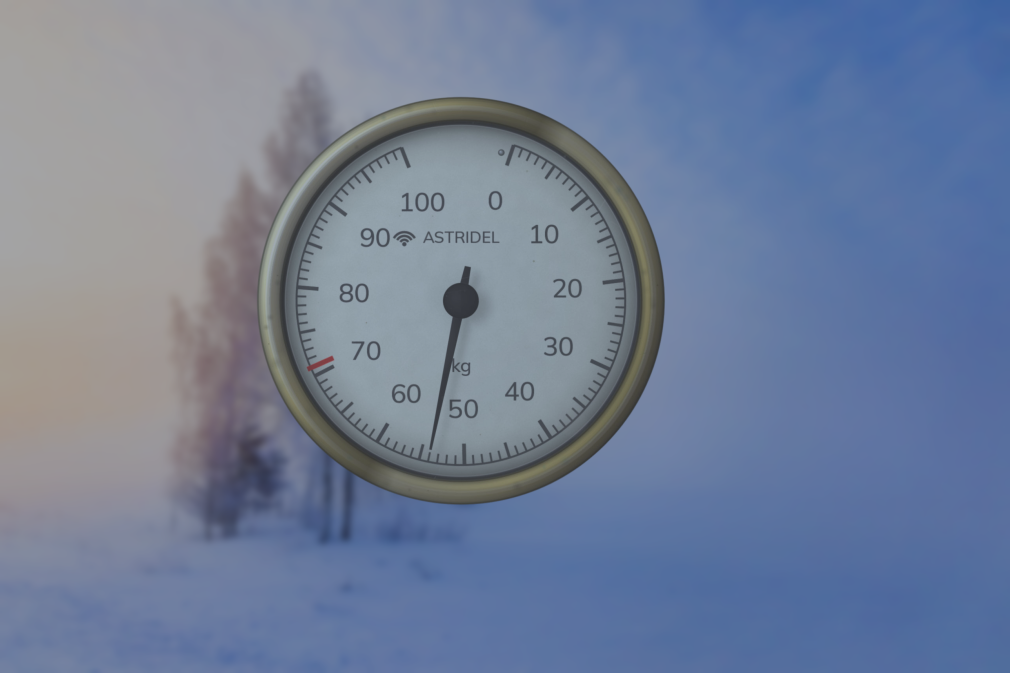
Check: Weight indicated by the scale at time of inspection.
54 kg
